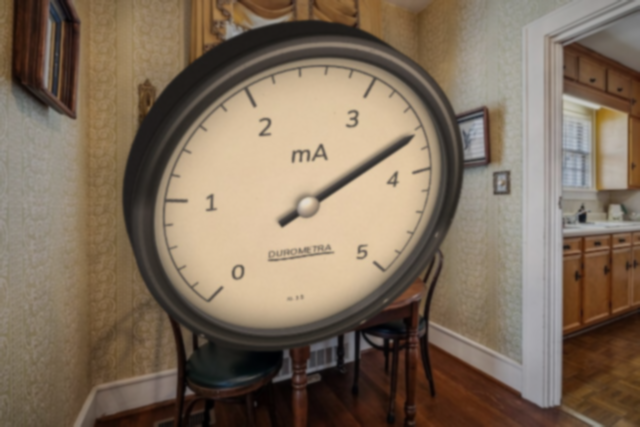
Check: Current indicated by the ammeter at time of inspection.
3.6 mA
